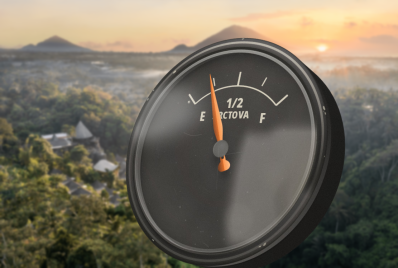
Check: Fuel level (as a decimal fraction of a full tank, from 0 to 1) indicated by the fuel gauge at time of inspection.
0.25
